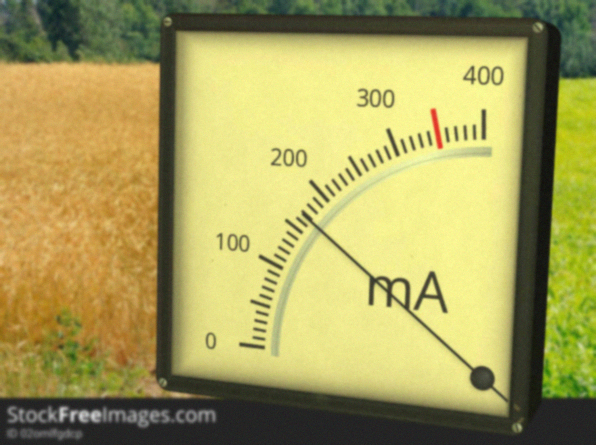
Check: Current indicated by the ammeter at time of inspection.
170 mA
